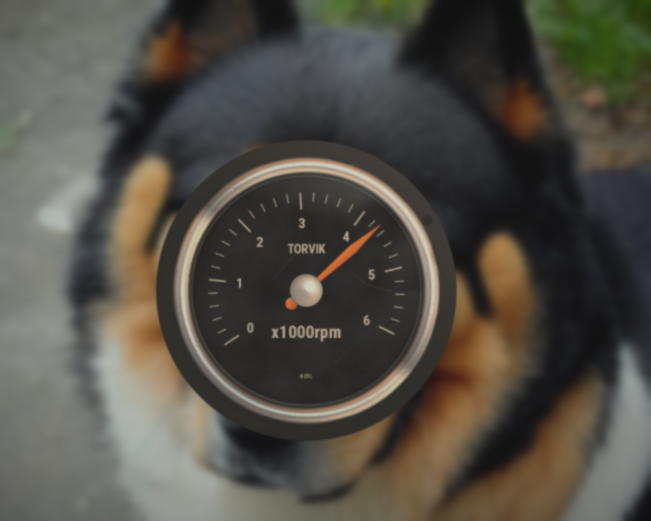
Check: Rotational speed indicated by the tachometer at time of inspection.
4300 rpm
